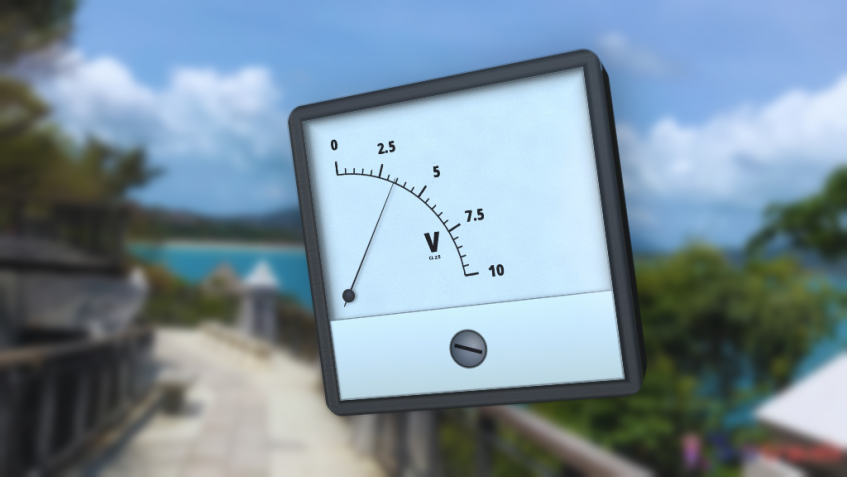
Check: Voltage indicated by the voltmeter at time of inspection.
3.5 V
